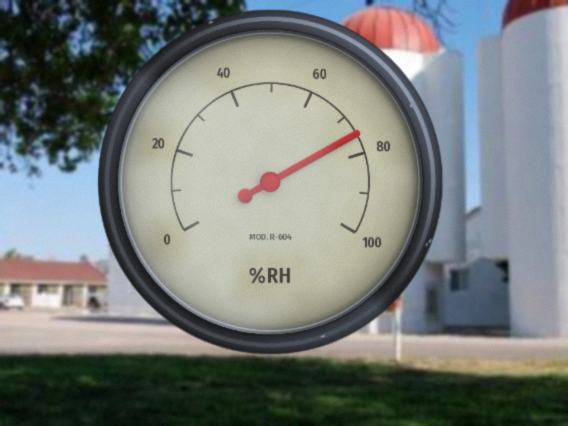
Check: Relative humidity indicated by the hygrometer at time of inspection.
75 %
